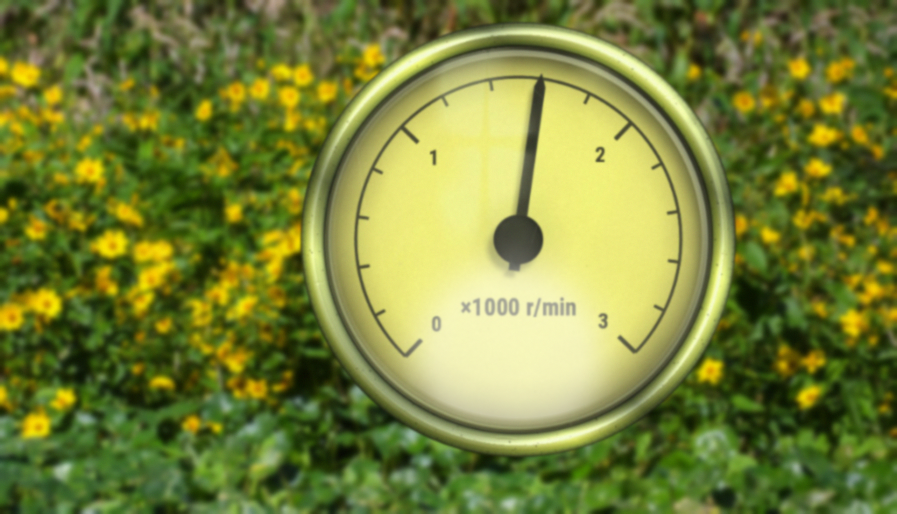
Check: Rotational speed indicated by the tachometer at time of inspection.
1600 rpm
